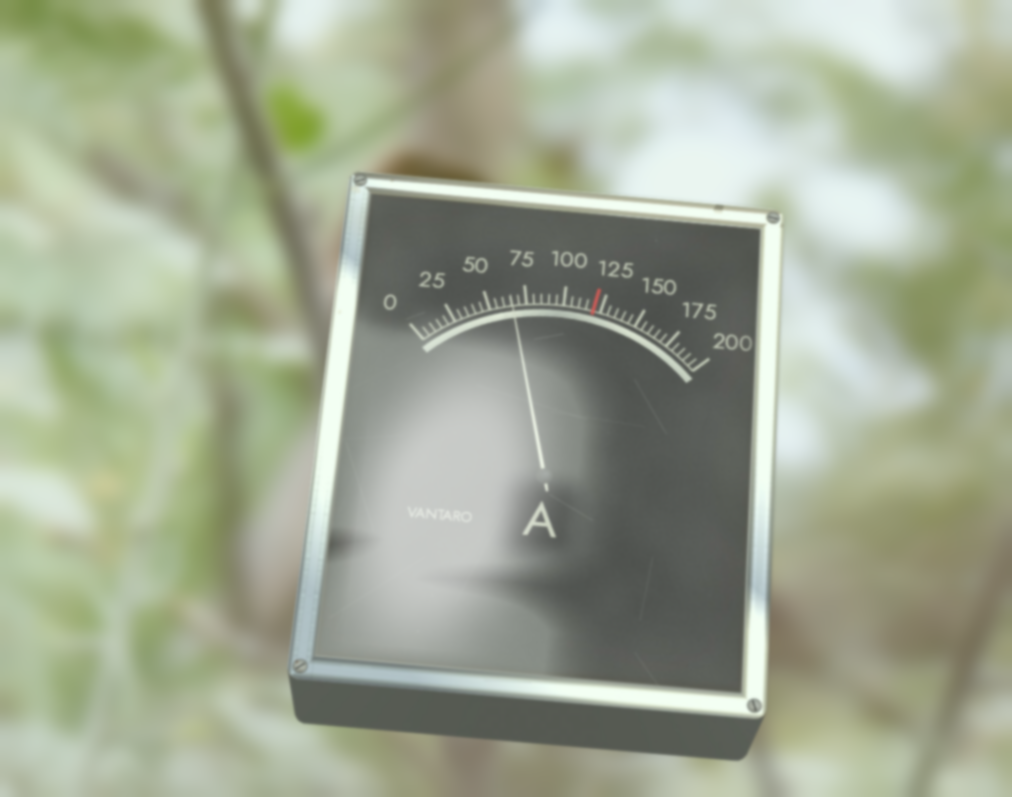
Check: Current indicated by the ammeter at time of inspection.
65 A
